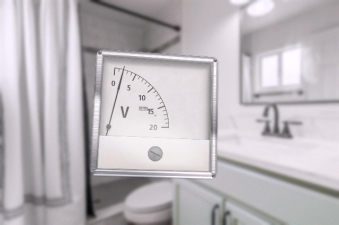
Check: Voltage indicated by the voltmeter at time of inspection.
2 V
